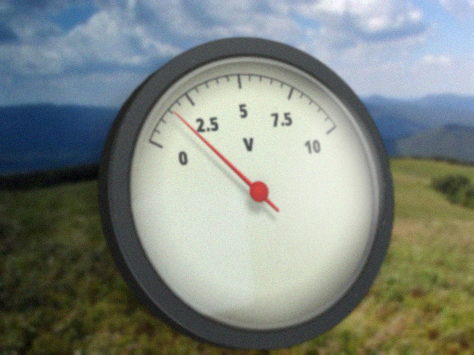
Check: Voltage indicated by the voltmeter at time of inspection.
1.5 V
